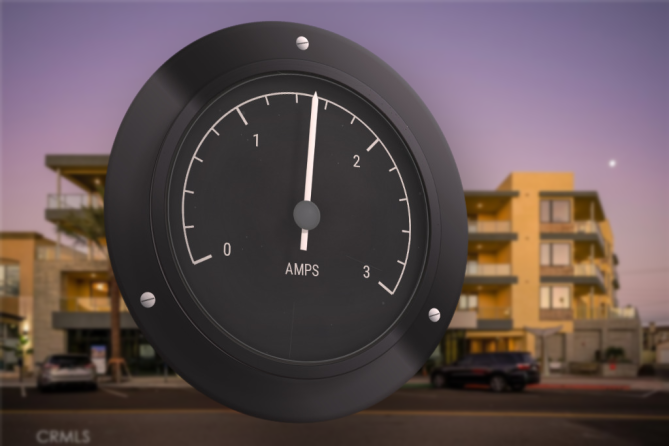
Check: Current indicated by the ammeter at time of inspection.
1.5 A
